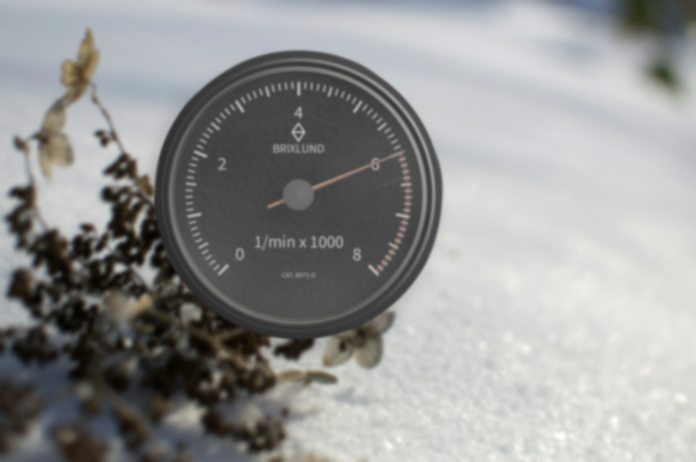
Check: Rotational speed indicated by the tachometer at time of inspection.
6000 rpm
